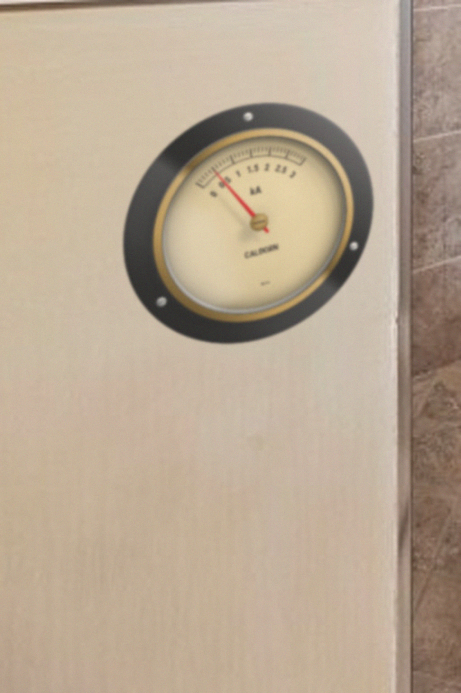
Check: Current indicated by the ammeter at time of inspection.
0.5 kA
